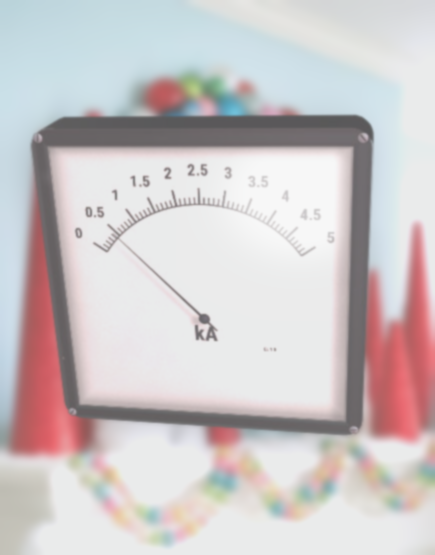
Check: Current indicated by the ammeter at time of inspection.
0.5 kA
